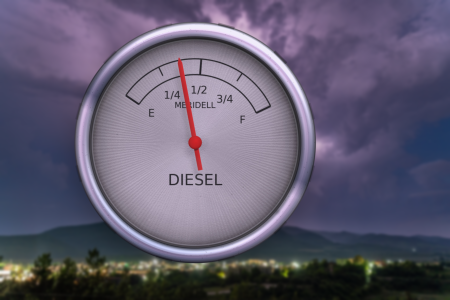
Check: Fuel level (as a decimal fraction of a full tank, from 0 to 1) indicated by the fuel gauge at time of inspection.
0.375
